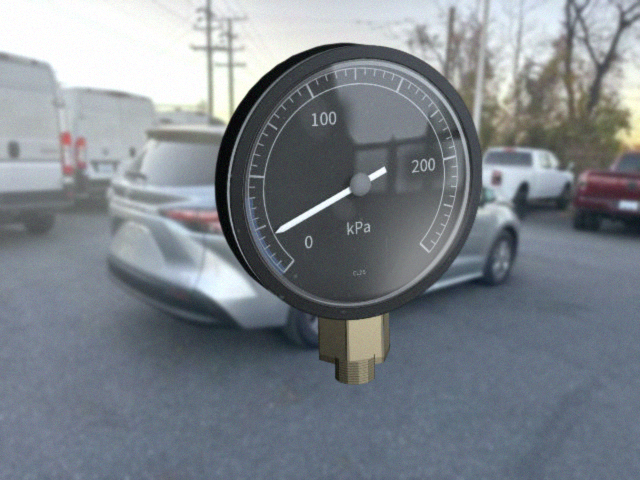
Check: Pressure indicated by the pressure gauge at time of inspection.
20 kPa
